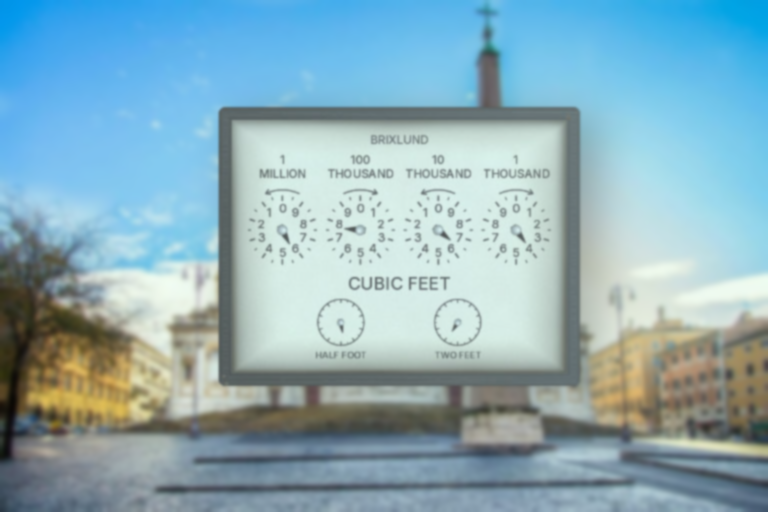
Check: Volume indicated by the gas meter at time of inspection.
576400 ft³
